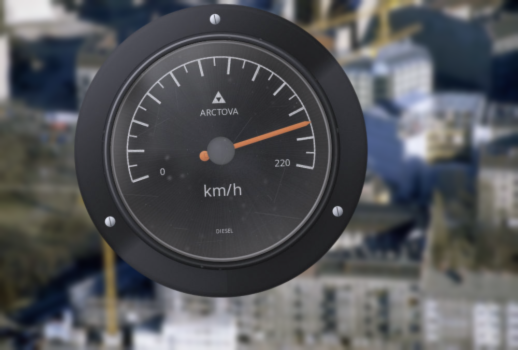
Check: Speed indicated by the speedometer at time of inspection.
190 km/h
